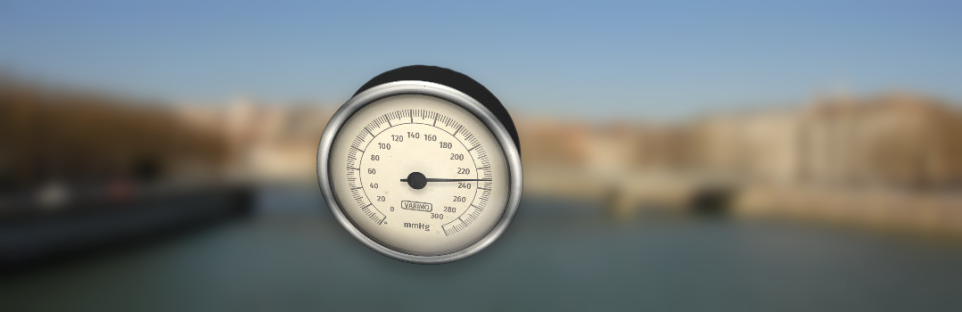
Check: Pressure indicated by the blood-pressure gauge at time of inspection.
230 mmHg
